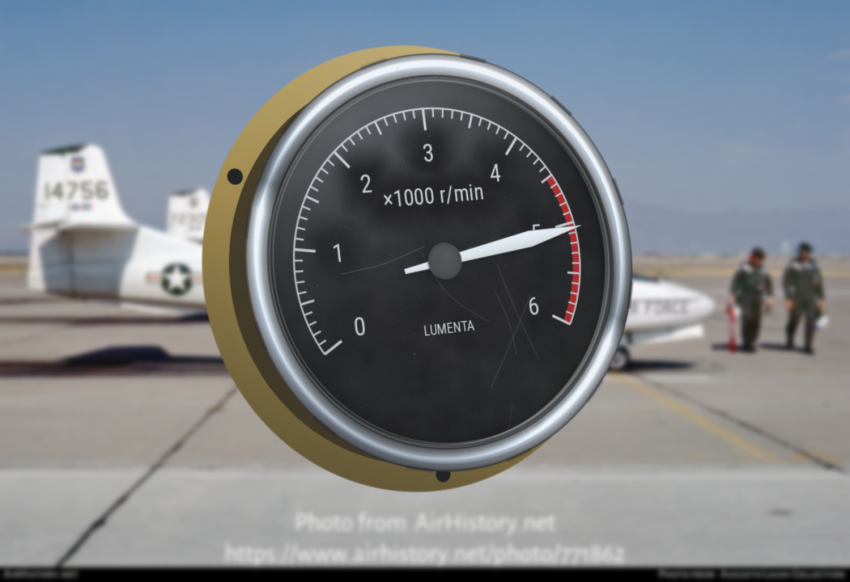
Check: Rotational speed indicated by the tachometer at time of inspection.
5050 rpm
